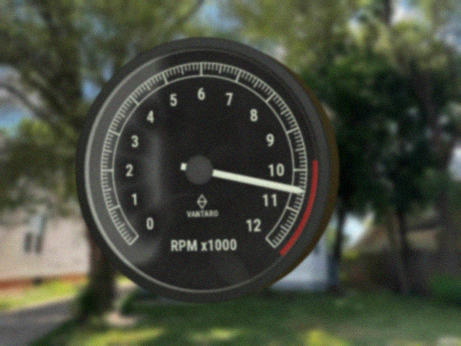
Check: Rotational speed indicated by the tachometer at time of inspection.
10500 rpm
